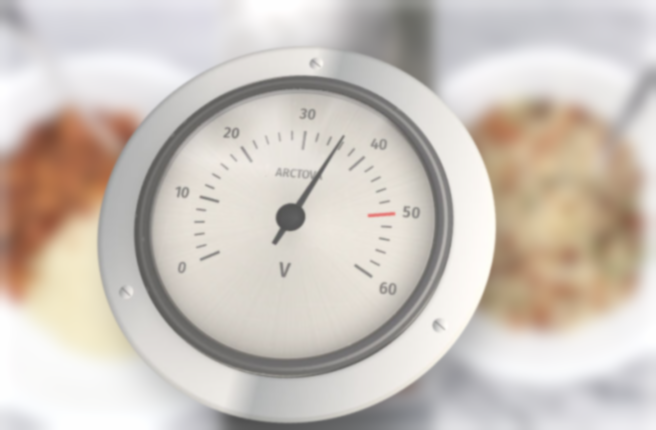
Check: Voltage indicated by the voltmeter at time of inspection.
36 V
